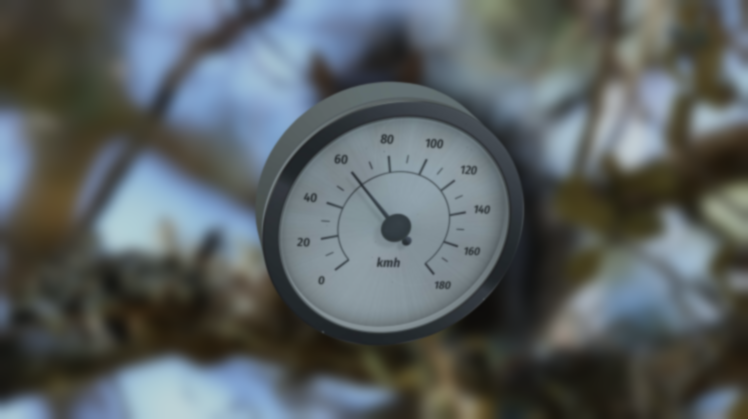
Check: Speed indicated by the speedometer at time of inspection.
60 km/h
